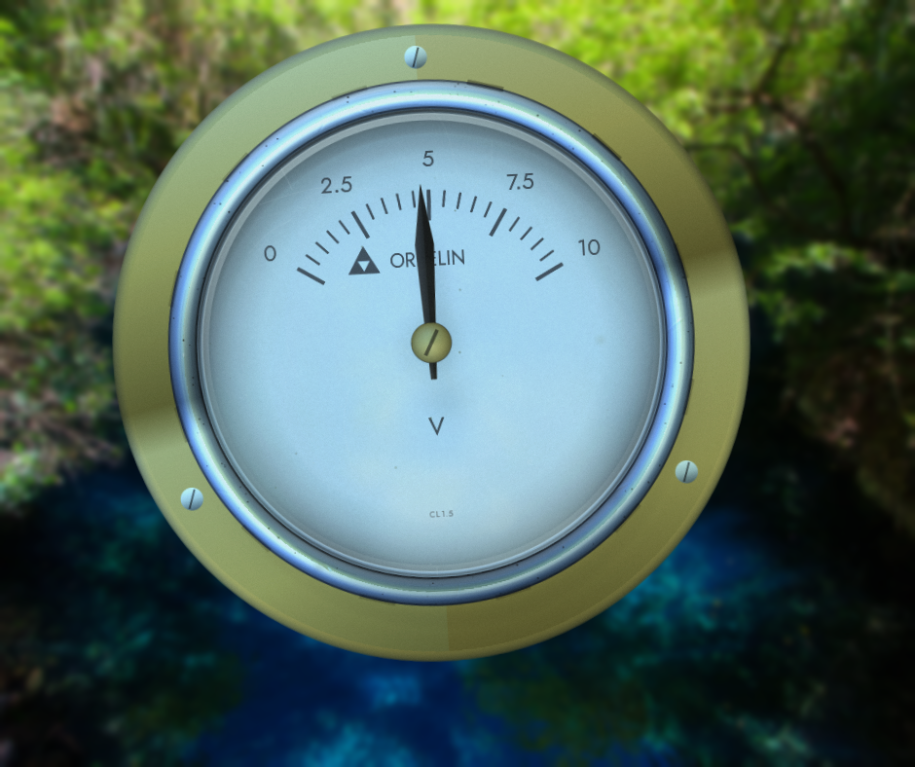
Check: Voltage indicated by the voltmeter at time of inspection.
4.75 V
